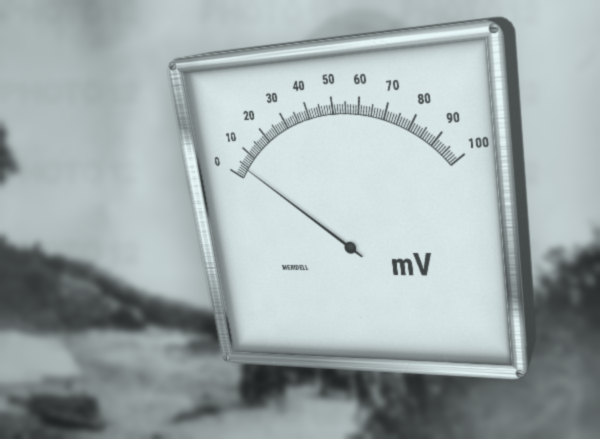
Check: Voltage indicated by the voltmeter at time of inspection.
5 mV
